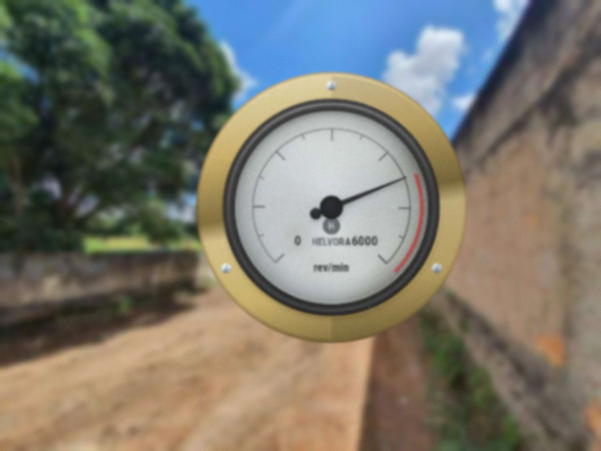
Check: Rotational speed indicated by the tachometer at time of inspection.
4500 rpm
